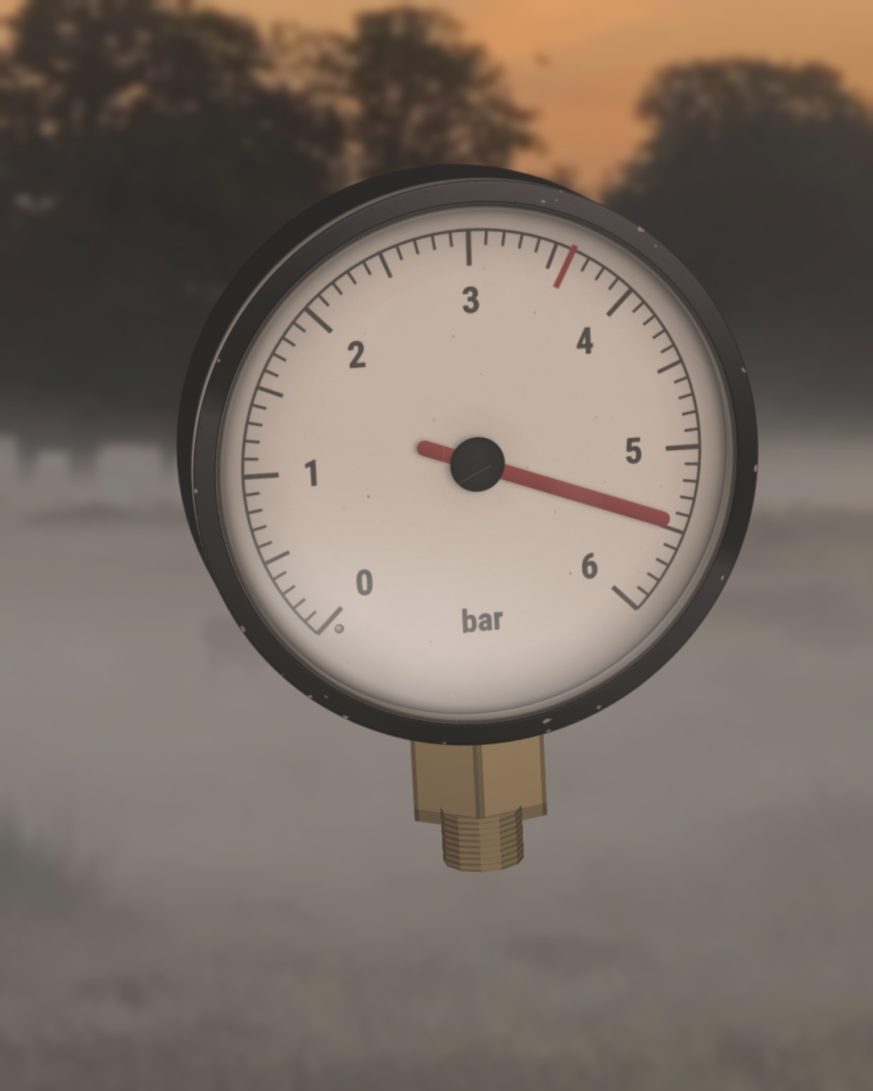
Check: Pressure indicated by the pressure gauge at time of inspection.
5.45 bar
